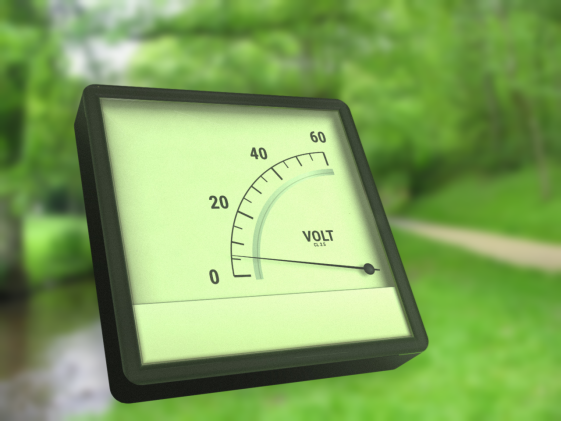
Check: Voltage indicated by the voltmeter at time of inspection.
5 V
